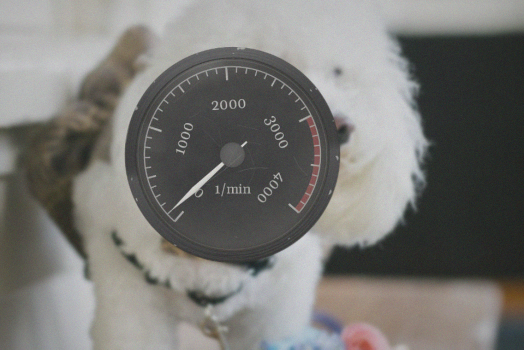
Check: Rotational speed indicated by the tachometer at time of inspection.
100 rpm
